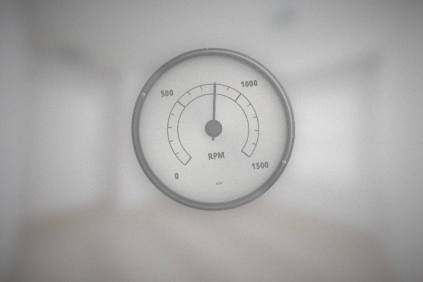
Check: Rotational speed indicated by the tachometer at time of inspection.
800 rpm
